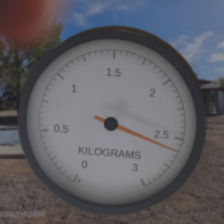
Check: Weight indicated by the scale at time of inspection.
2.6 kg
